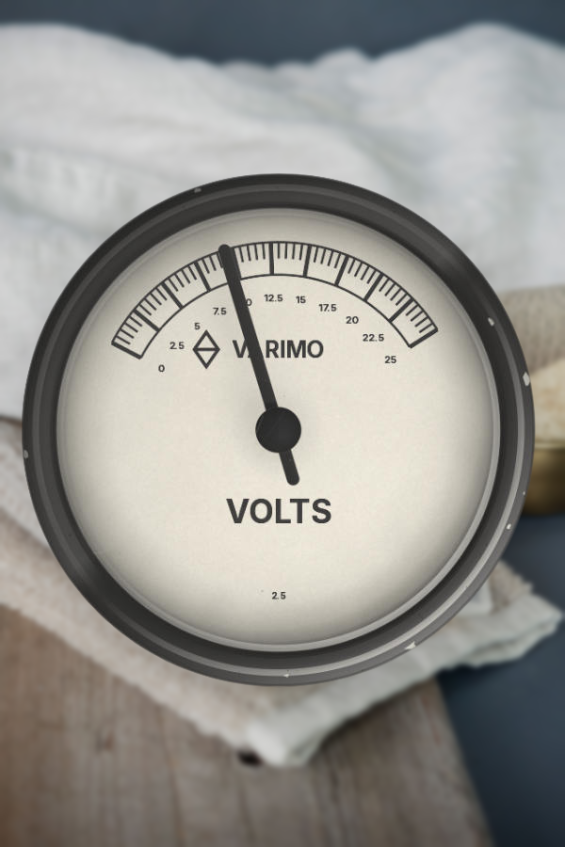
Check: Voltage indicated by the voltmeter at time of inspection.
9.5 V
